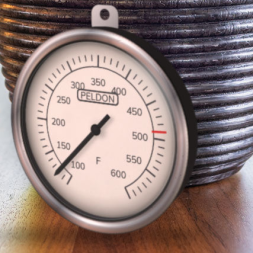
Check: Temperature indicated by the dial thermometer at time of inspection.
120 °F
